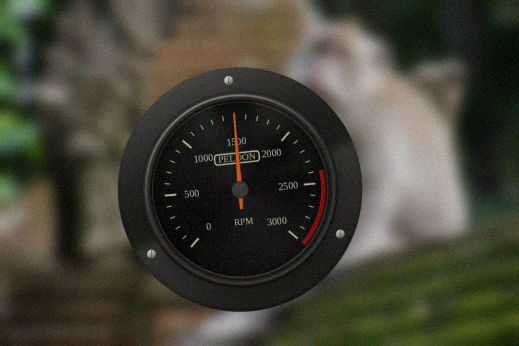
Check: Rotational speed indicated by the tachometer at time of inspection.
1500 rpm
